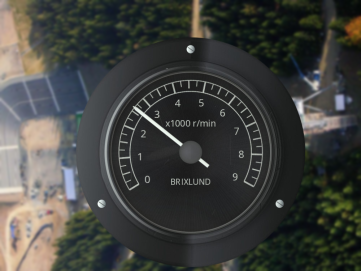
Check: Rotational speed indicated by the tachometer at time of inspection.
2625 rpm
